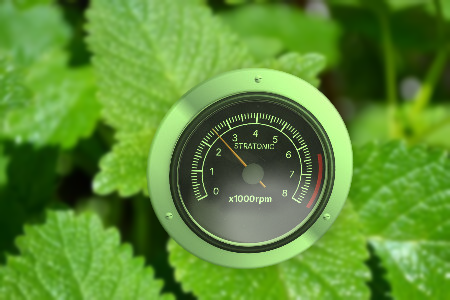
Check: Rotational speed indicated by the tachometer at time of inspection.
2500 rpm
